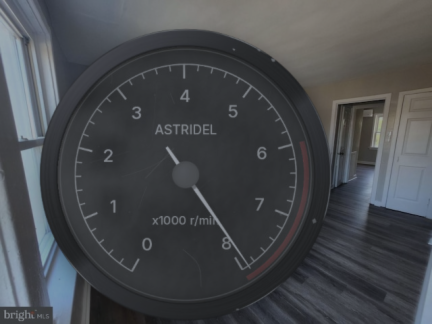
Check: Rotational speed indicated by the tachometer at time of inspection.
7900 rpm
